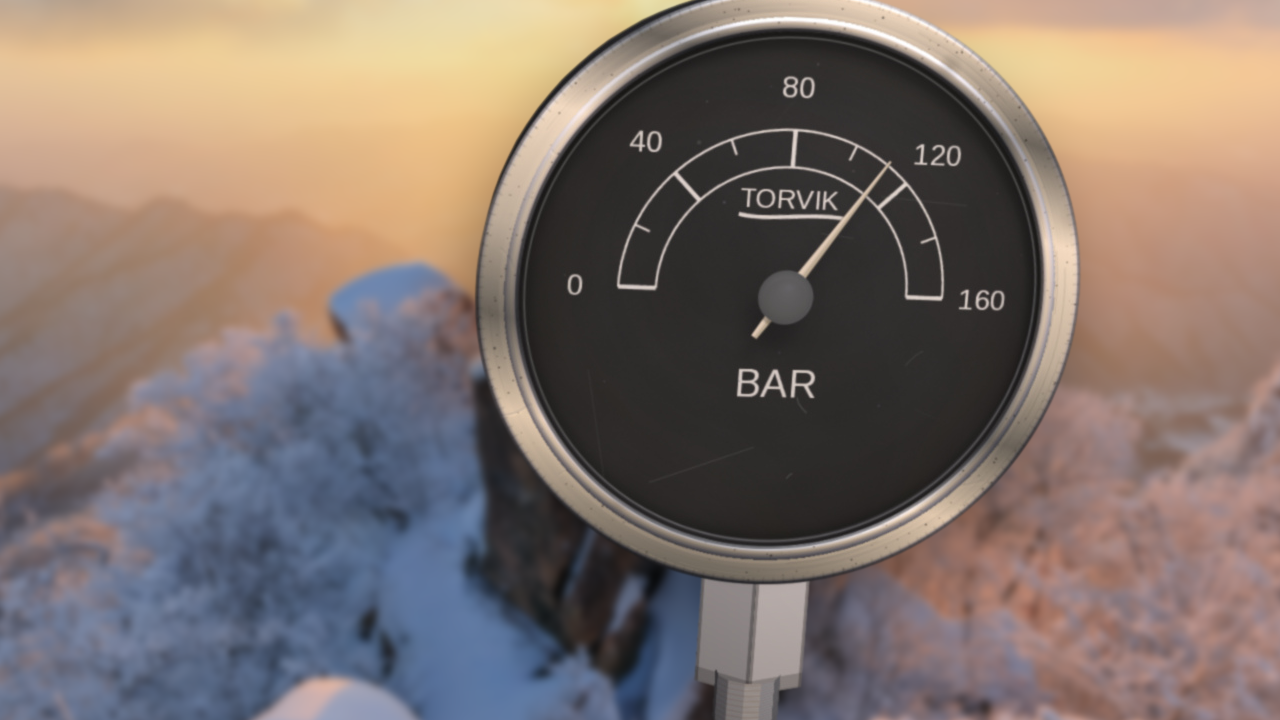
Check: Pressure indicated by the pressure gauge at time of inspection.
110 bar
